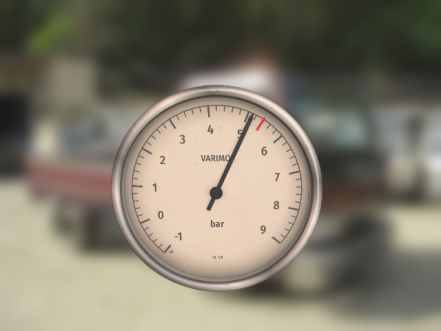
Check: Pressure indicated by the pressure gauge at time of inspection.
5.1 bar
